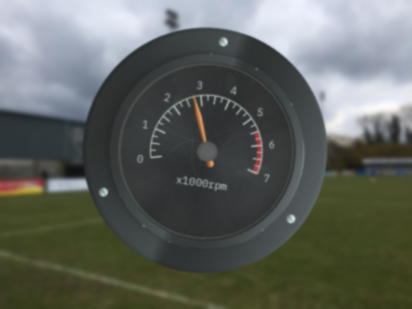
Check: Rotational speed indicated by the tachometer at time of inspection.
2750 rpm
